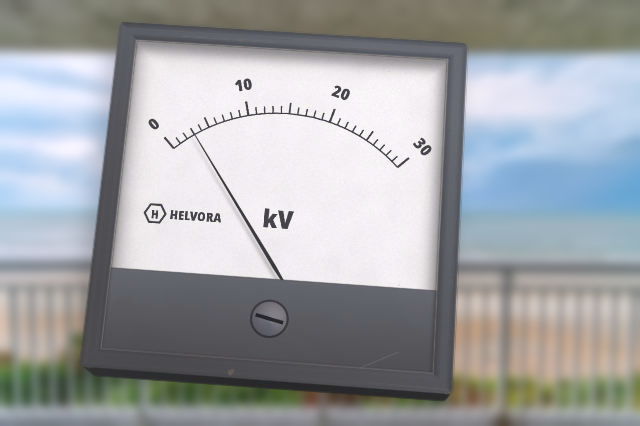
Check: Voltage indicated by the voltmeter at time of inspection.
3 kV
